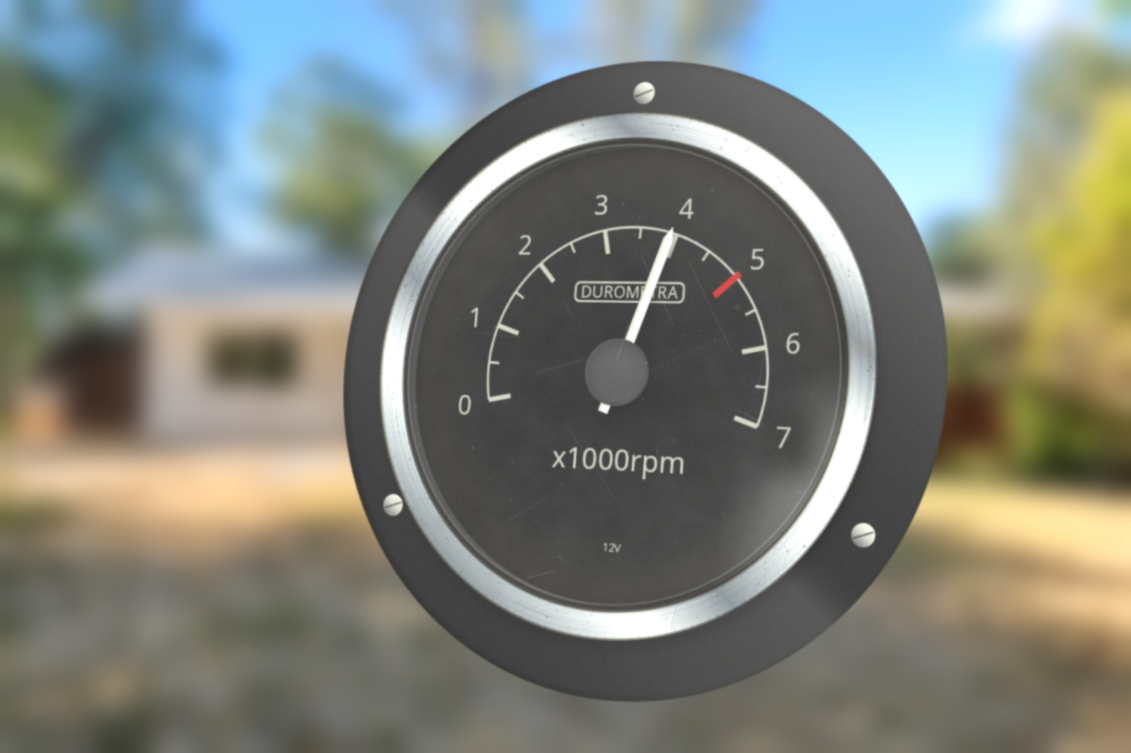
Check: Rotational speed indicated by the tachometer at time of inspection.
4000 rpm
